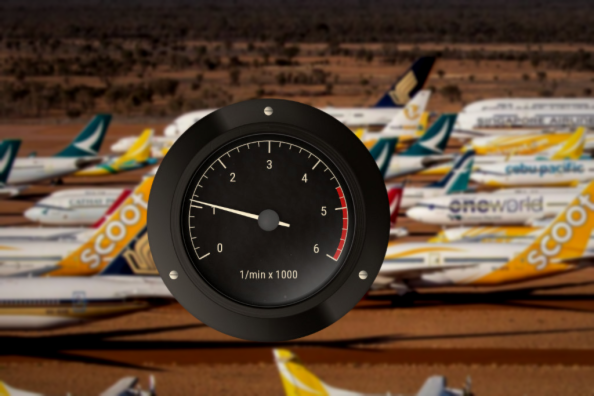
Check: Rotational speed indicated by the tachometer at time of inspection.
1100 rpm
